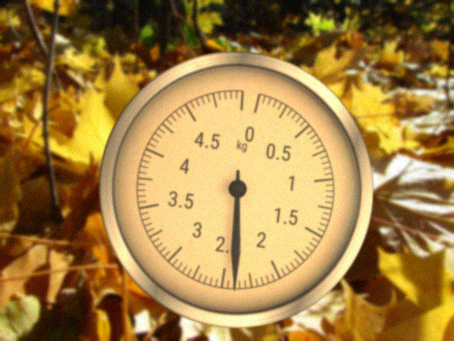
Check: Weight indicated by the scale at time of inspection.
2.4 kg
